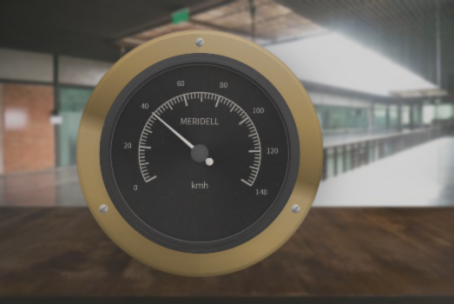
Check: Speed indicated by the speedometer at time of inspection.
40 km/h
